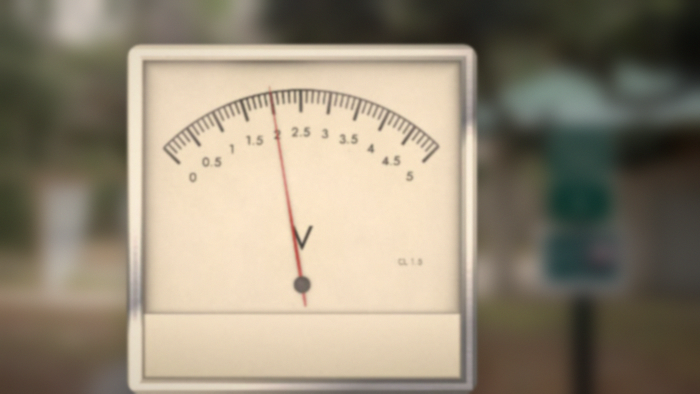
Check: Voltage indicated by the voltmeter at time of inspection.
2 V
